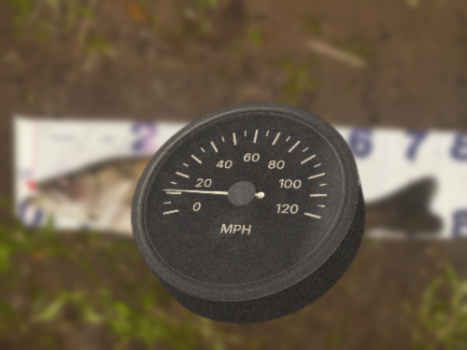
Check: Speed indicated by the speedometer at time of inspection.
10 mph
